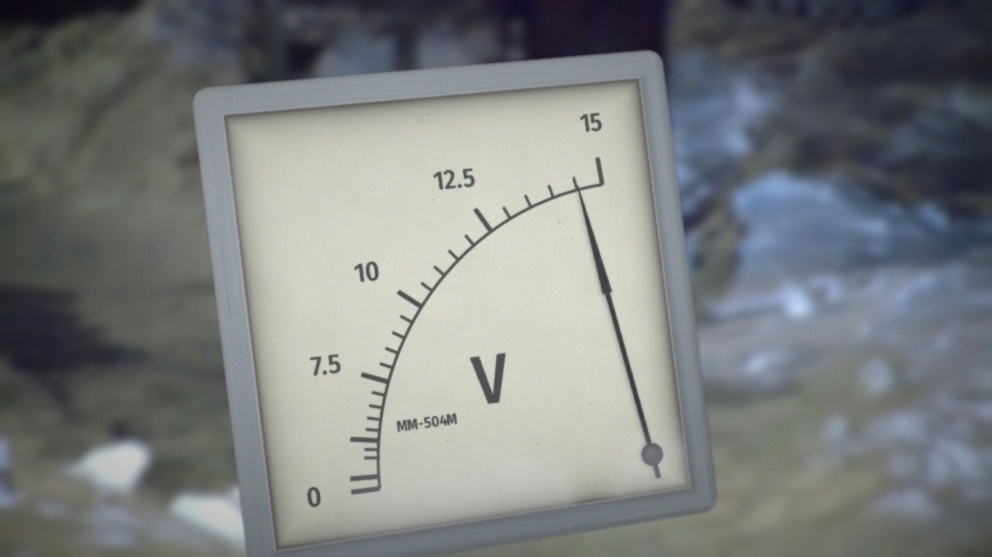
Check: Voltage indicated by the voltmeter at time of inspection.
14.5 V
